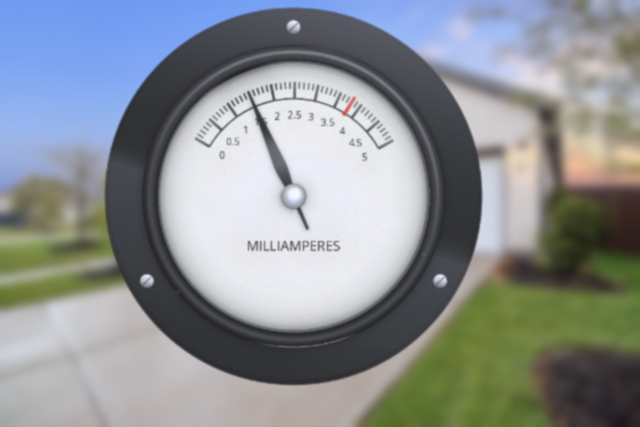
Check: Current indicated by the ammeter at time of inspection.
1.5 mA
